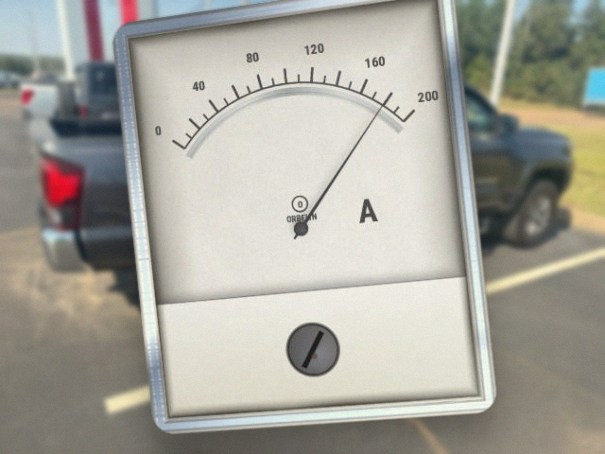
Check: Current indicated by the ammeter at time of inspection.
180 A
